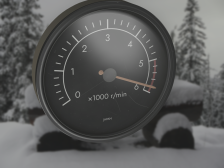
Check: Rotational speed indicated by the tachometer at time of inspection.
5800 rpm
